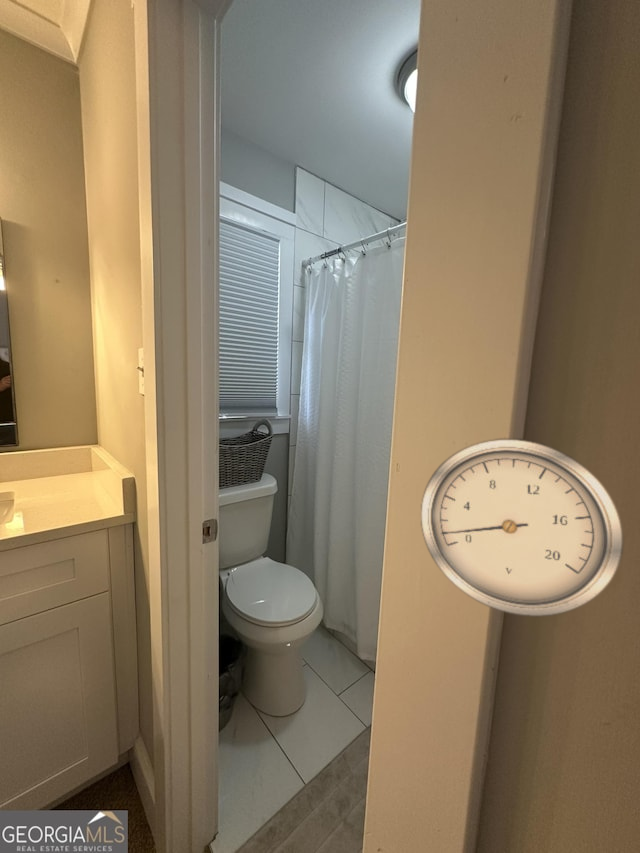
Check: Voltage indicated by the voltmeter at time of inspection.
1 V
